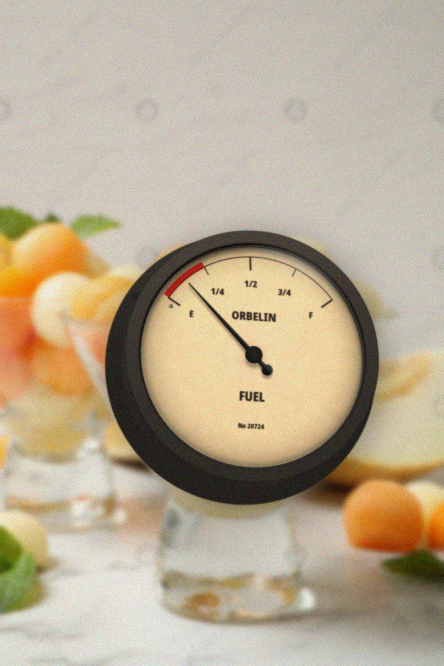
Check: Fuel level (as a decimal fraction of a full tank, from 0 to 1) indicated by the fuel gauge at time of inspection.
0.125
